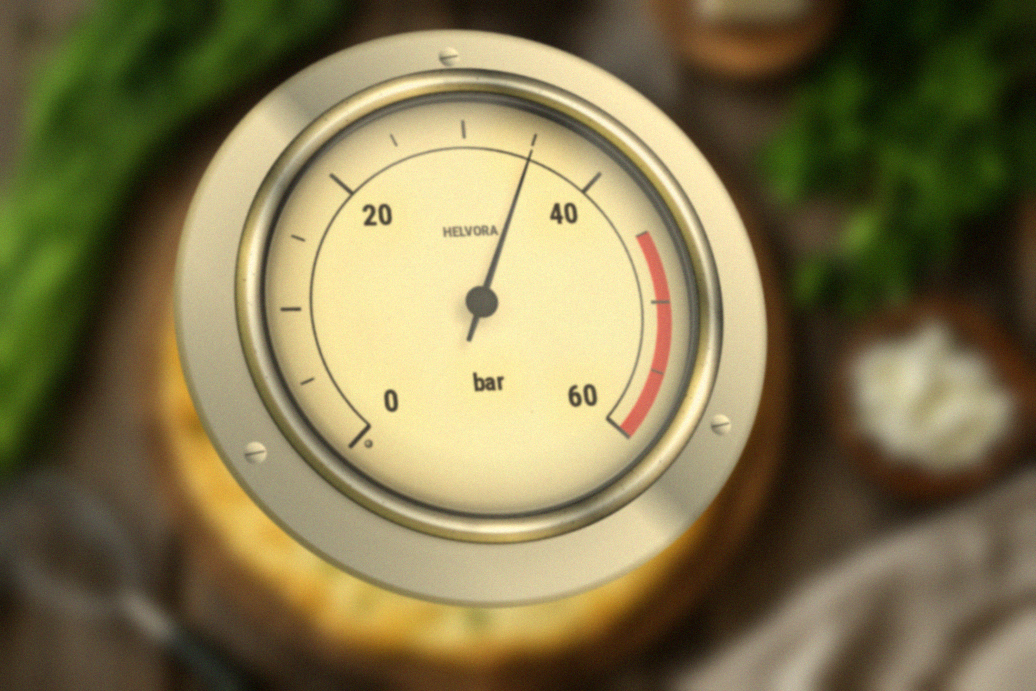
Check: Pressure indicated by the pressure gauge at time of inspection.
35 bar
